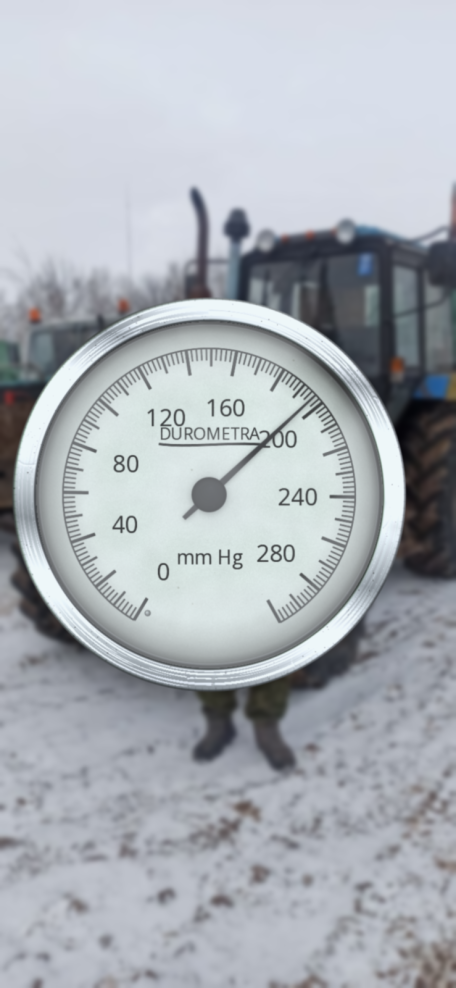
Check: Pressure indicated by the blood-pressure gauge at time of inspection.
196 mmHg
